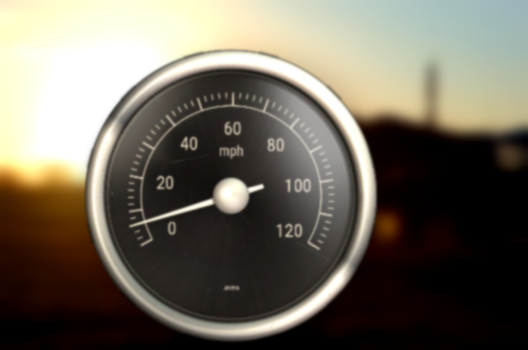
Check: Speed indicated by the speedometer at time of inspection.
6 mph
